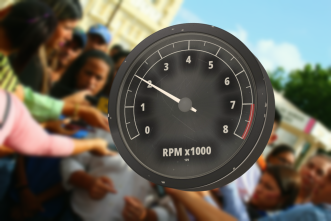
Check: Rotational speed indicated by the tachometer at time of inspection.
2000 rpm
